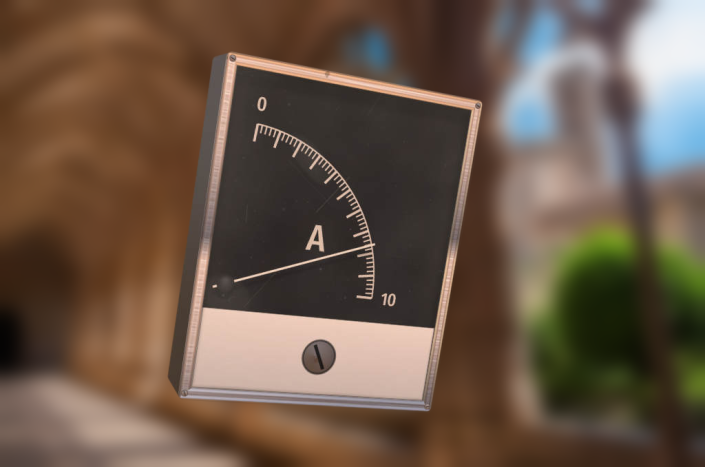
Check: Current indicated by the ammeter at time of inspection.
7.6 A
